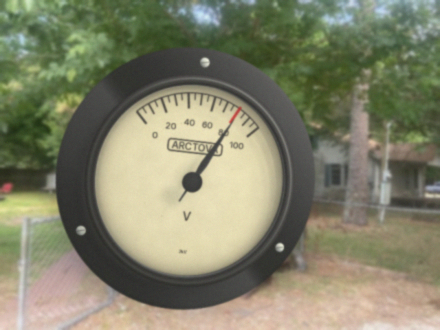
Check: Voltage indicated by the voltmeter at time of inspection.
80 V
